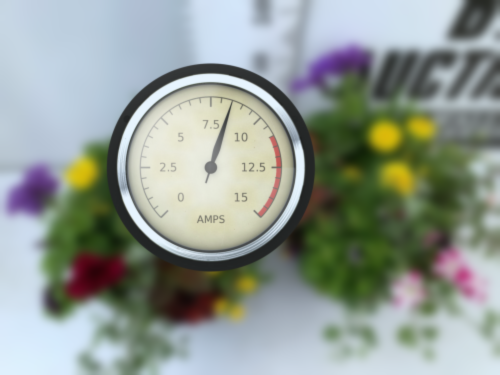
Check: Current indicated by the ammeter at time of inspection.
8.5 A
